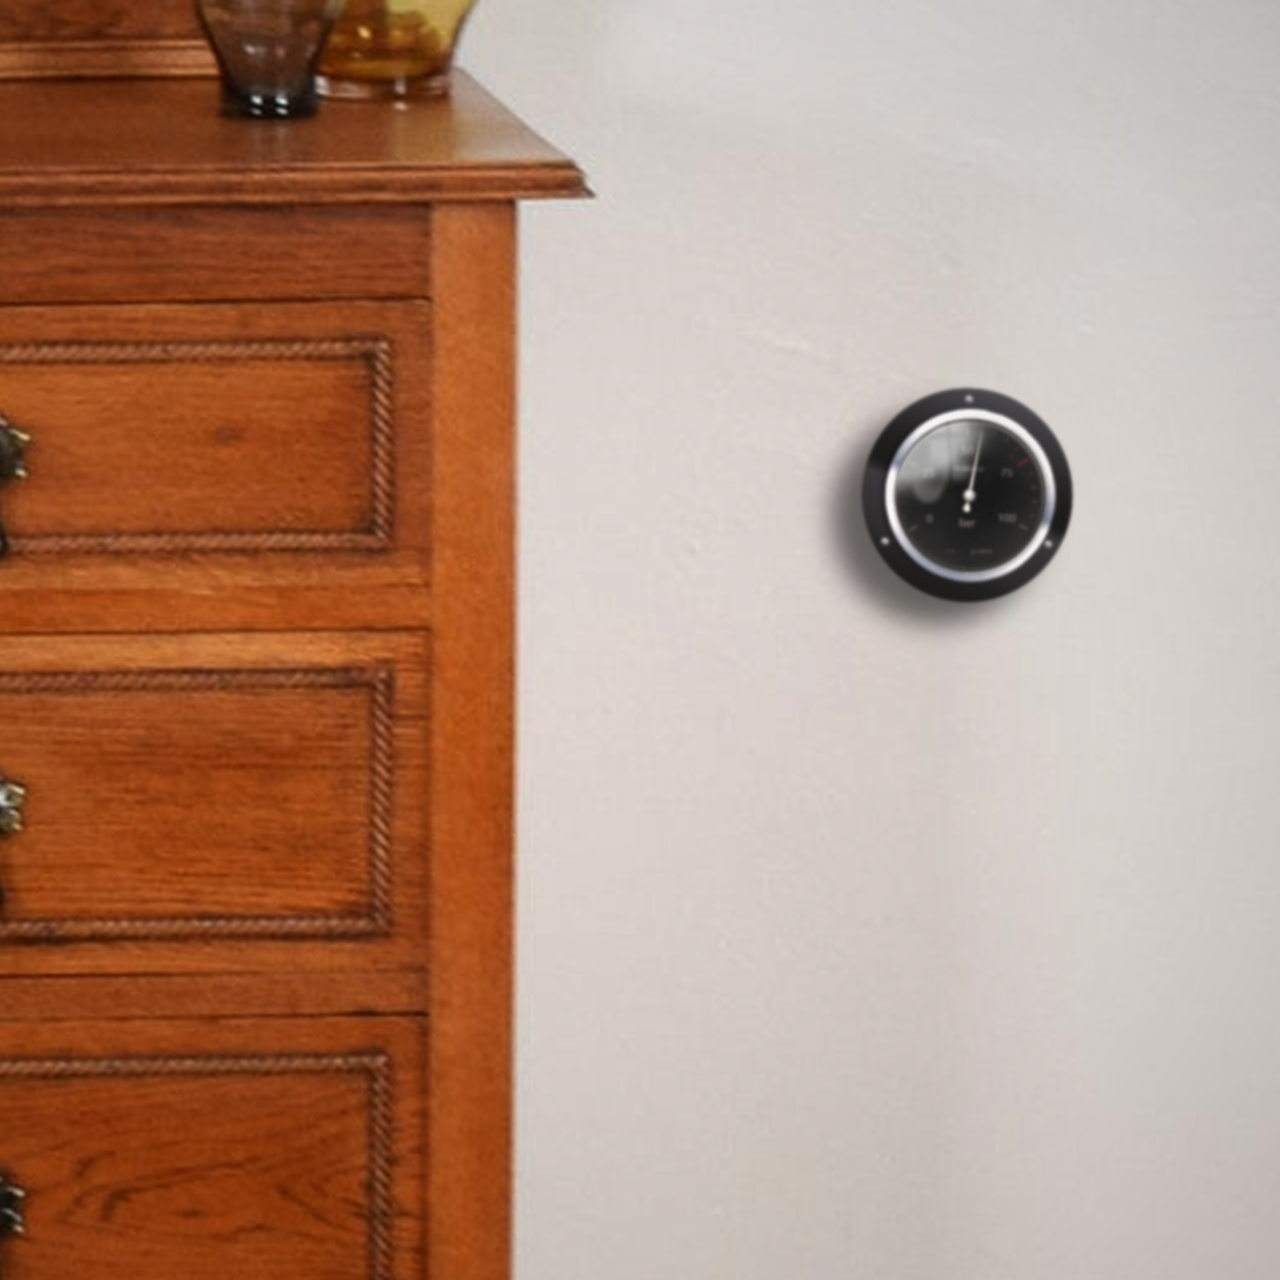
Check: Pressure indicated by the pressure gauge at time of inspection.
55 bar
